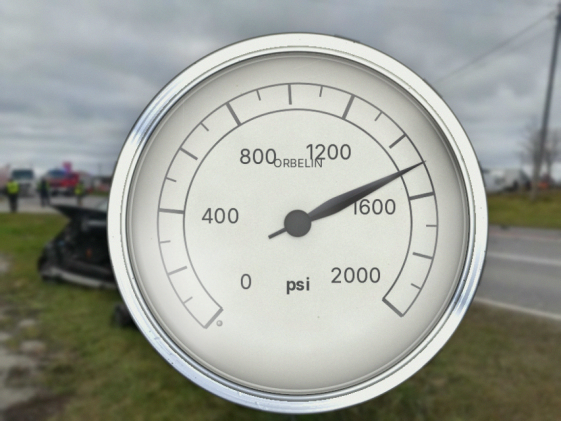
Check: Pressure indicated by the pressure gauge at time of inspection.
1500 psi
